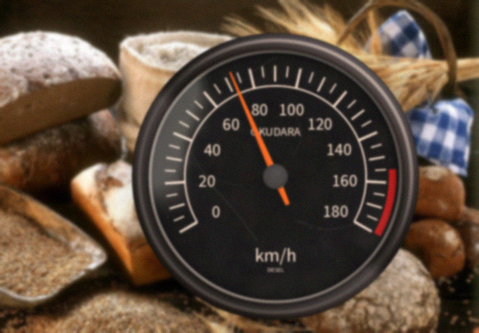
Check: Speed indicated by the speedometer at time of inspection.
72.5 km/h
